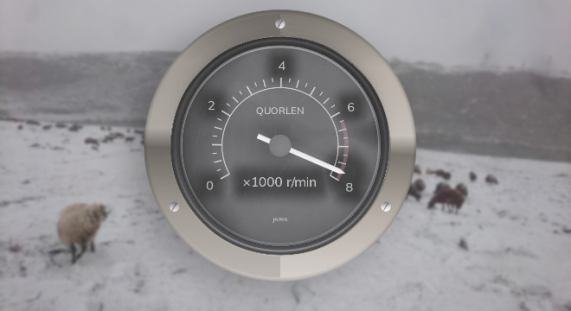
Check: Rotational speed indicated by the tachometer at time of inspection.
7750 rpm
